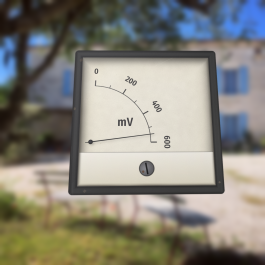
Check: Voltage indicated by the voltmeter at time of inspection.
550 mV
